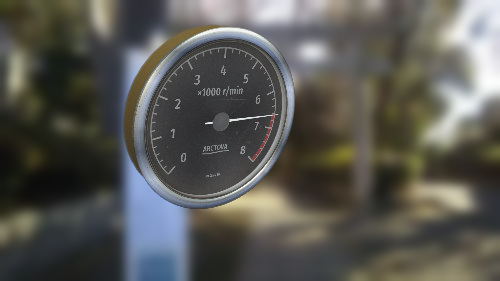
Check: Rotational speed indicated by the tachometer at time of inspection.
6600 rpm
